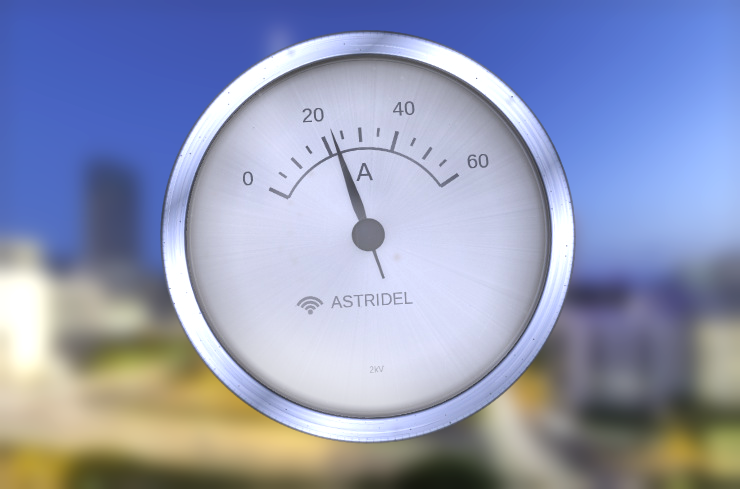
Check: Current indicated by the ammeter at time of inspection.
22.5 A
